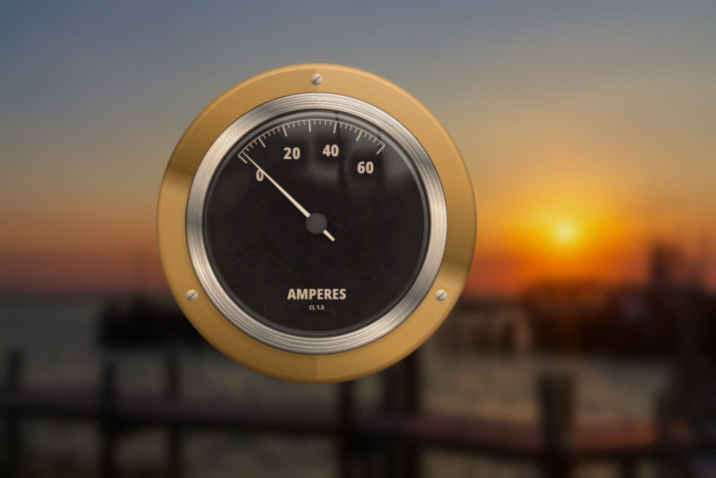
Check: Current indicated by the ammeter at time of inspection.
2 A
